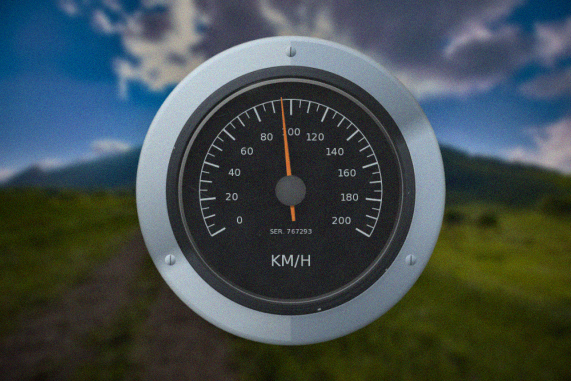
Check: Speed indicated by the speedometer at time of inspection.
95 km/h
